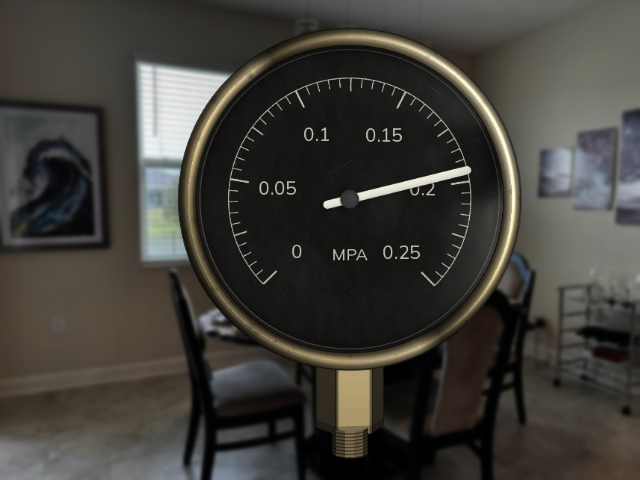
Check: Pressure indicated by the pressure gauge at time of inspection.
0.195 MPa
